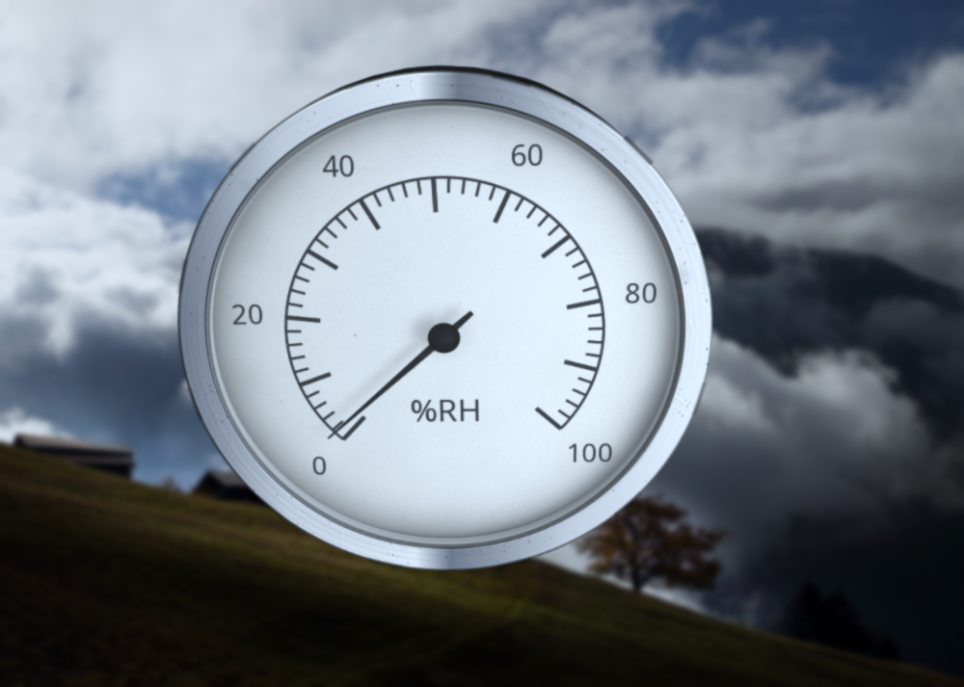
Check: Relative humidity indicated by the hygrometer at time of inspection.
2 %
